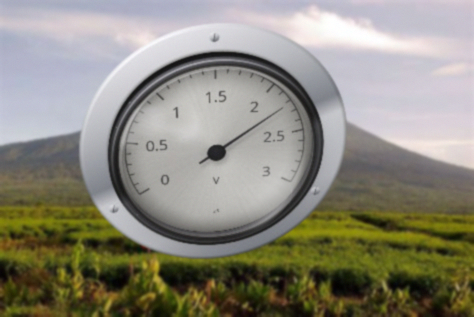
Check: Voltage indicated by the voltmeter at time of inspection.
2.2 V
